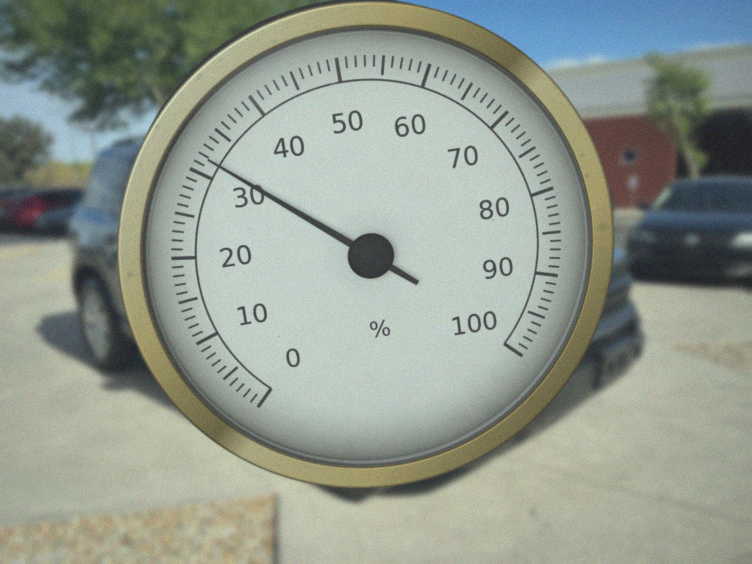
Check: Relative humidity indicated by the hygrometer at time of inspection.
32 %
